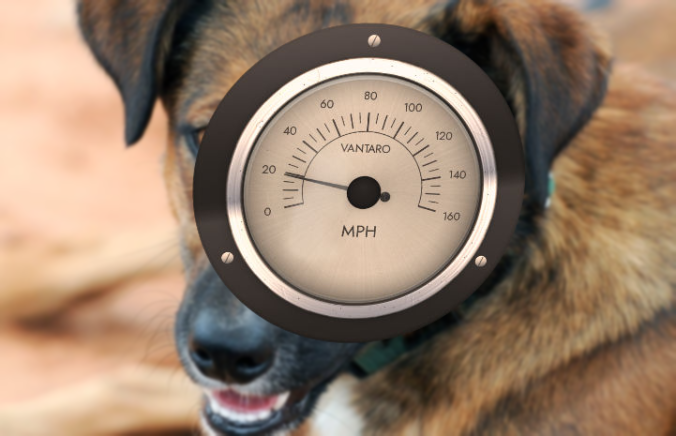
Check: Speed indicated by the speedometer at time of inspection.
20 mph
